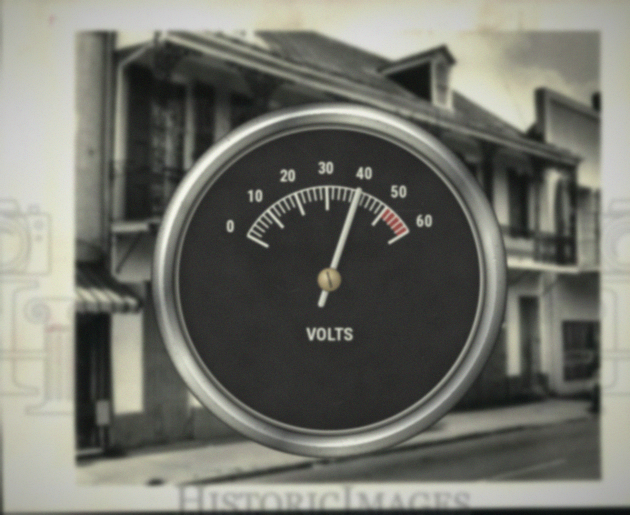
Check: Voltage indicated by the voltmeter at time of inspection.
40 V
